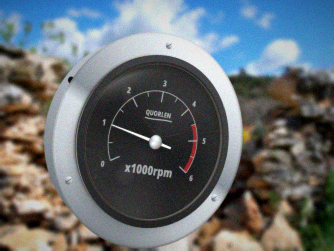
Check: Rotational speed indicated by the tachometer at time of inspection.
1000 rpm
